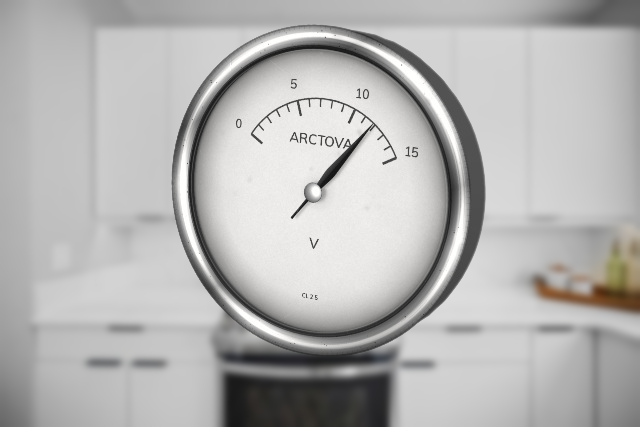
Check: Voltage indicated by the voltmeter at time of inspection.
12 V
